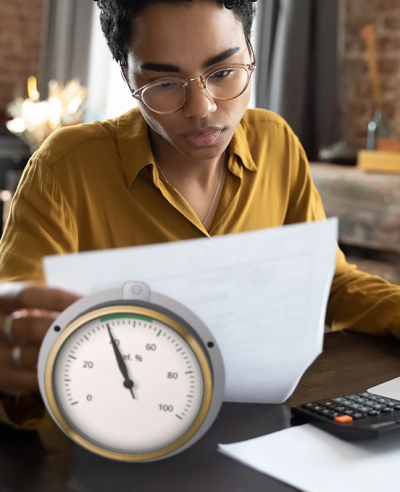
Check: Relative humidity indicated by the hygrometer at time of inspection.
40 %
